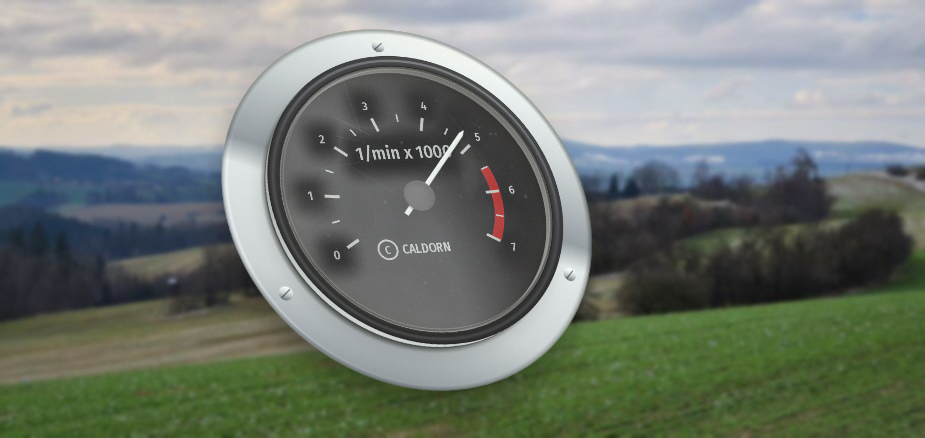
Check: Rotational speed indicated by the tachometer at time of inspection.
4750 rpm
